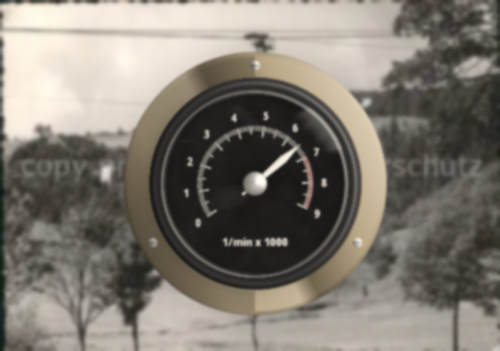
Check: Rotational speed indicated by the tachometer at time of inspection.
6500 rpm
